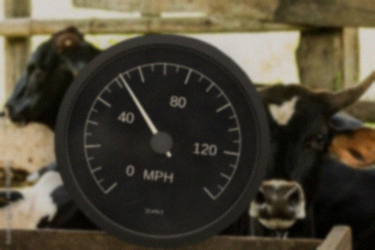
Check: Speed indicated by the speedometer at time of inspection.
52.5 mph
